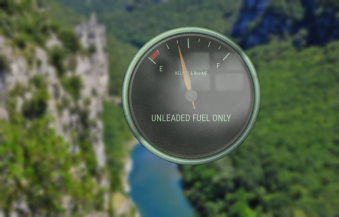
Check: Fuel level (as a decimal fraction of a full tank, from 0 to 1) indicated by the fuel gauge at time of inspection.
0.375
